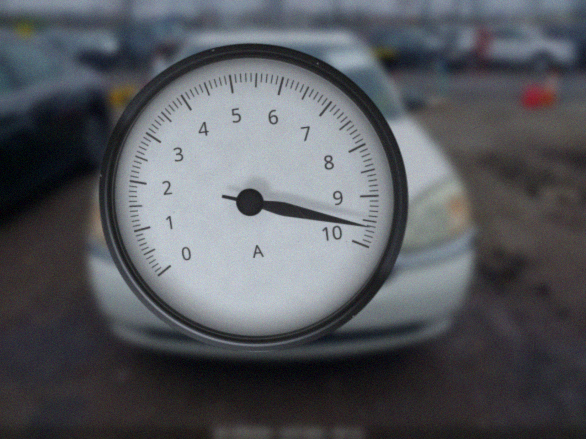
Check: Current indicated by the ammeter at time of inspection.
9.6 A
